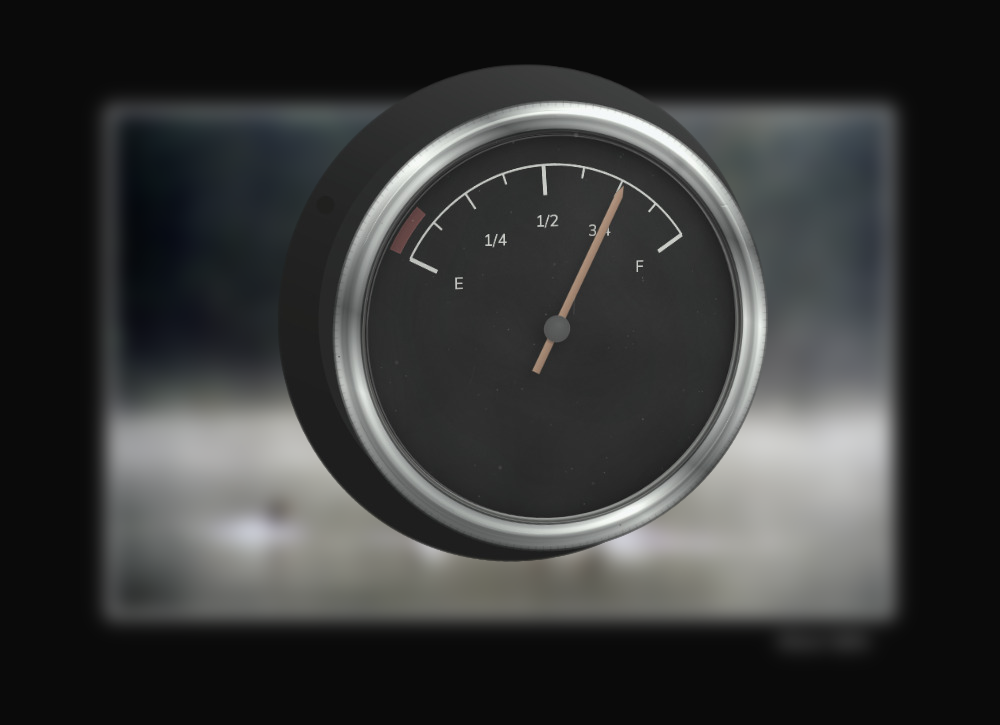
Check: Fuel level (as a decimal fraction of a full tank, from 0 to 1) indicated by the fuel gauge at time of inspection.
0.75
